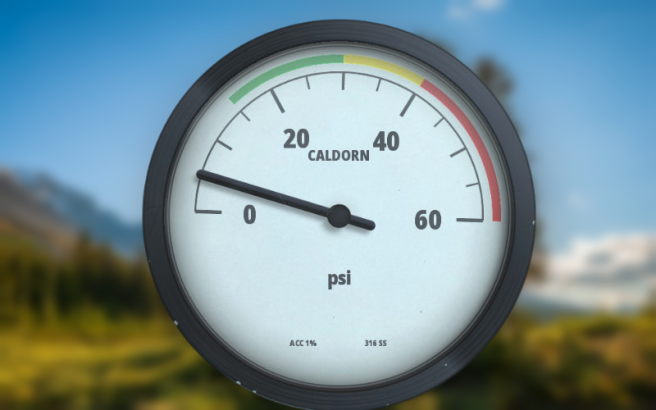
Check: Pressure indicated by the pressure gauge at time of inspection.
5 psi
